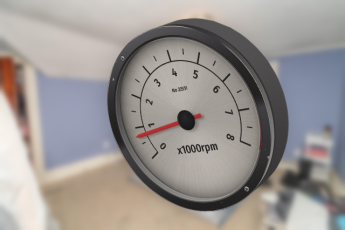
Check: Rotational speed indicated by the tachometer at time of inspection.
750 rpm
